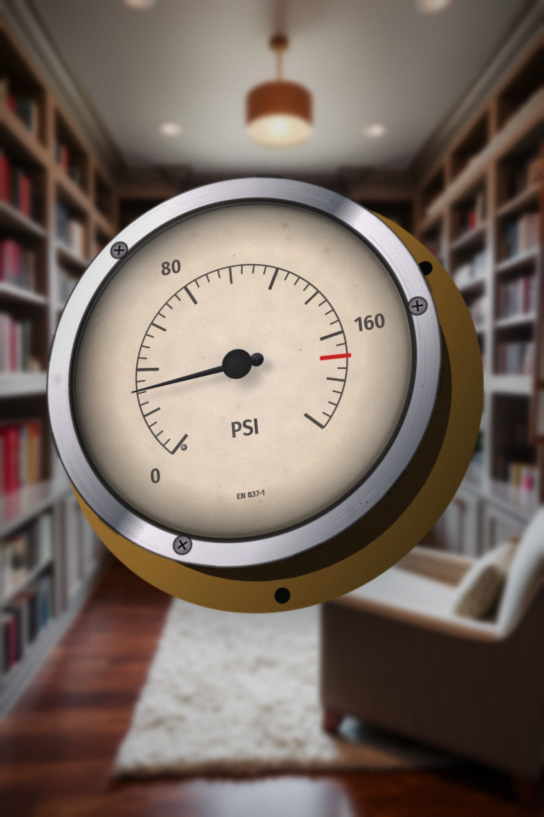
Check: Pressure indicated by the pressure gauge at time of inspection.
30 psi
